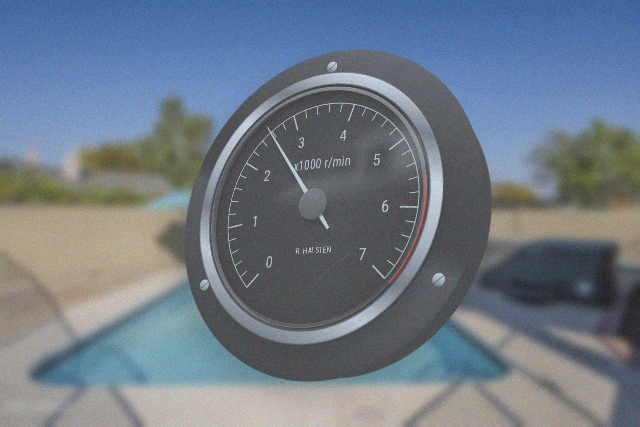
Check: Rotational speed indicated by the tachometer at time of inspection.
2600 rpm
